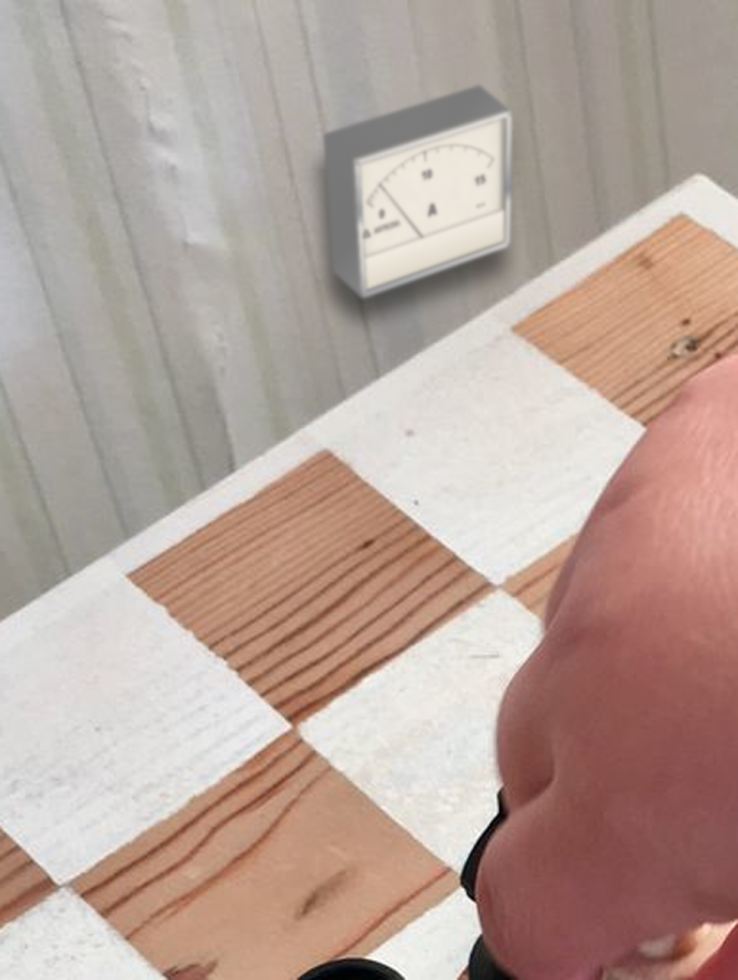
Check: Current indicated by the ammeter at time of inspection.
5 A
